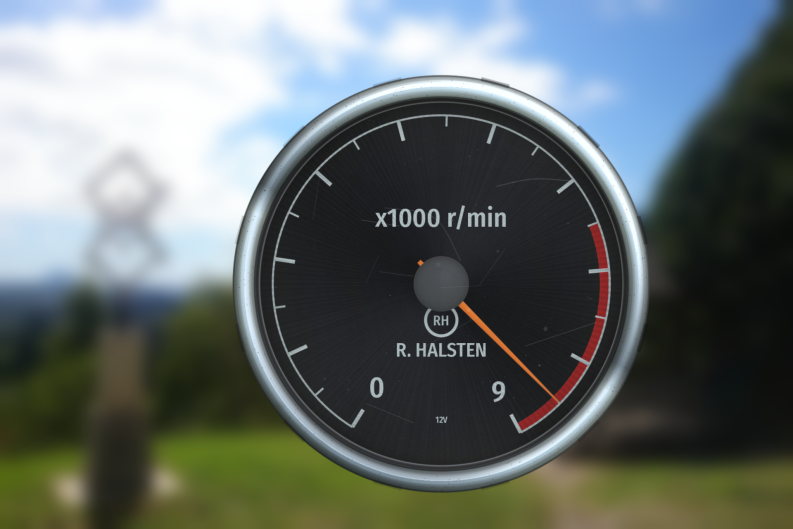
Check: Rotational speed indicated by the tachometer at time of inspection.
8500 rpm
